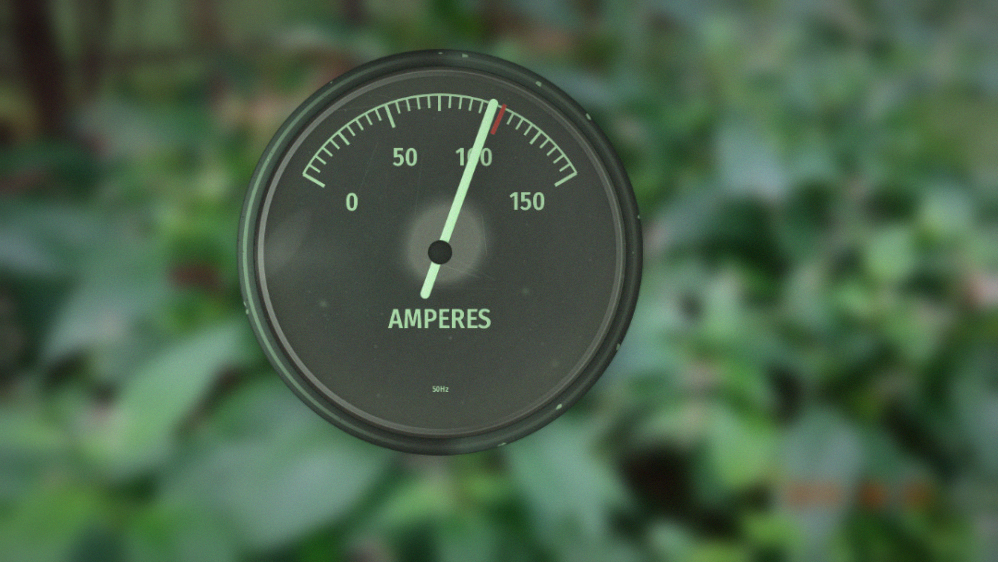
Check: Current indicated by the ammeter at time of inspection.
100 A
